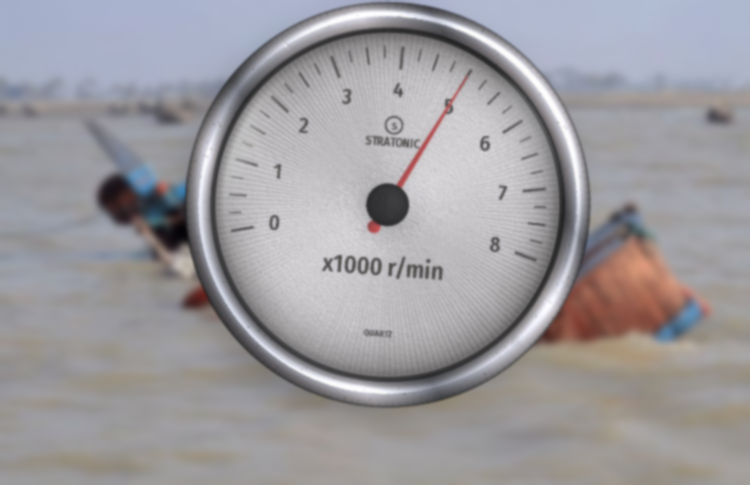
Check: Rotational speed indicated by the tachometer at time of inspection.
5000 rpm
